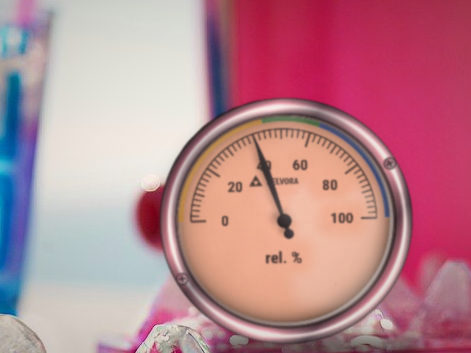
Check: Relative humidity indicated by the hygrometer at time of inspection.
40 %
